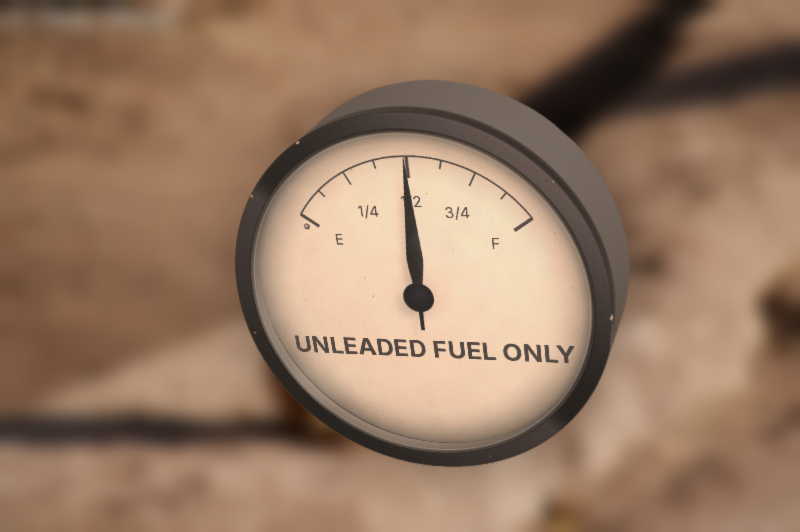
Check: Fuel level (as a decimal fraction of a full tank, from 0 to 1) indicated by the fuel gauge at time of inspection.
0.5
